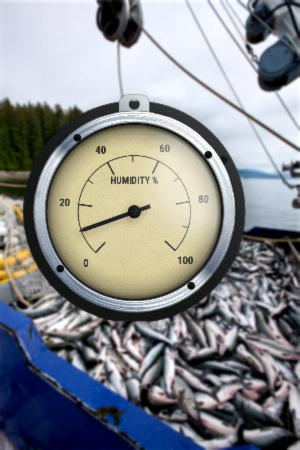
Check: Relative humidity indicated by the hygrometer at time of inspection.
10 %
